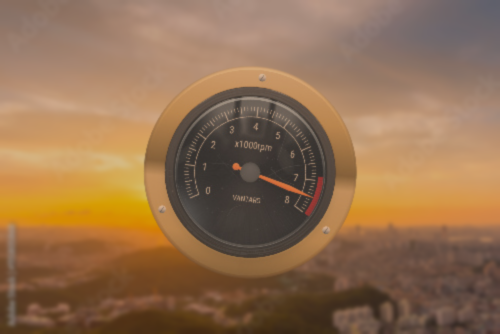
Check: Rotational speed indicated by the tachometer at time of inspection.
7500 rpm
